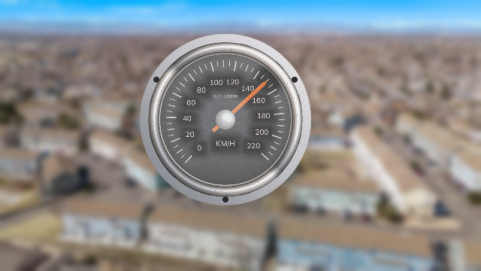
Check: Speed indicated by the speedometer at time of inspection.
150 km/h
